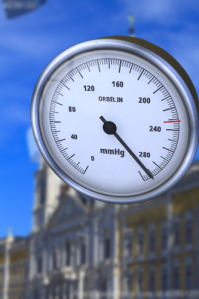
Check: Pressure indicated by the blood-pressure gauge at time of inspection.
290 mmHg
